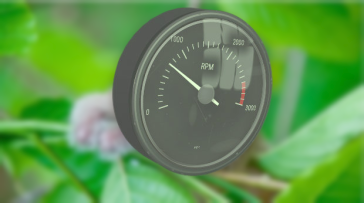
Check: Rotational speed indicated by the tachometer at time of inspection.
700 rpm
